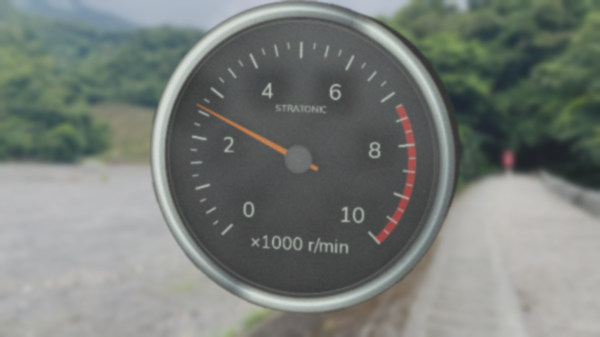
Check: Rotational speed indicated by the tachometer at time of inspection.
2625 rpm
